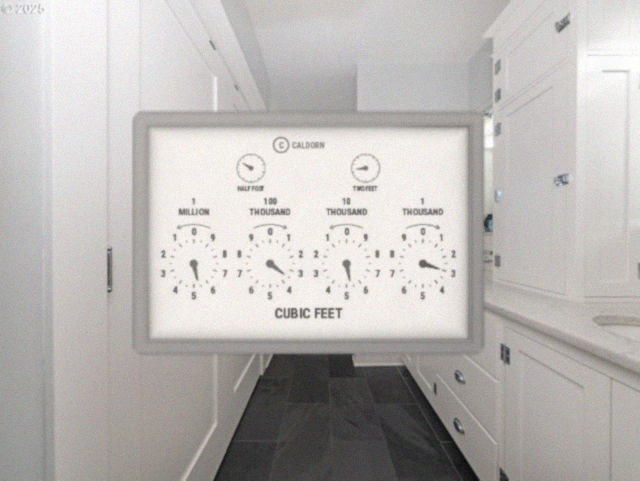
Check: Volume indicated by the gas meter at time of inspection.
535300 ft³
